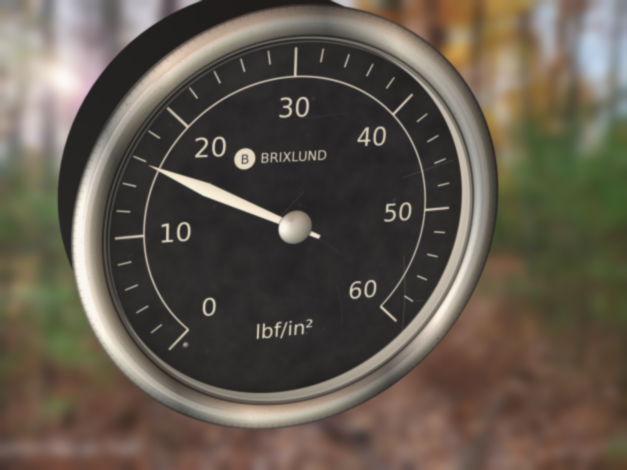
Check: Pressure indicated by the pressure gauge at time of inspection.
16 psi
